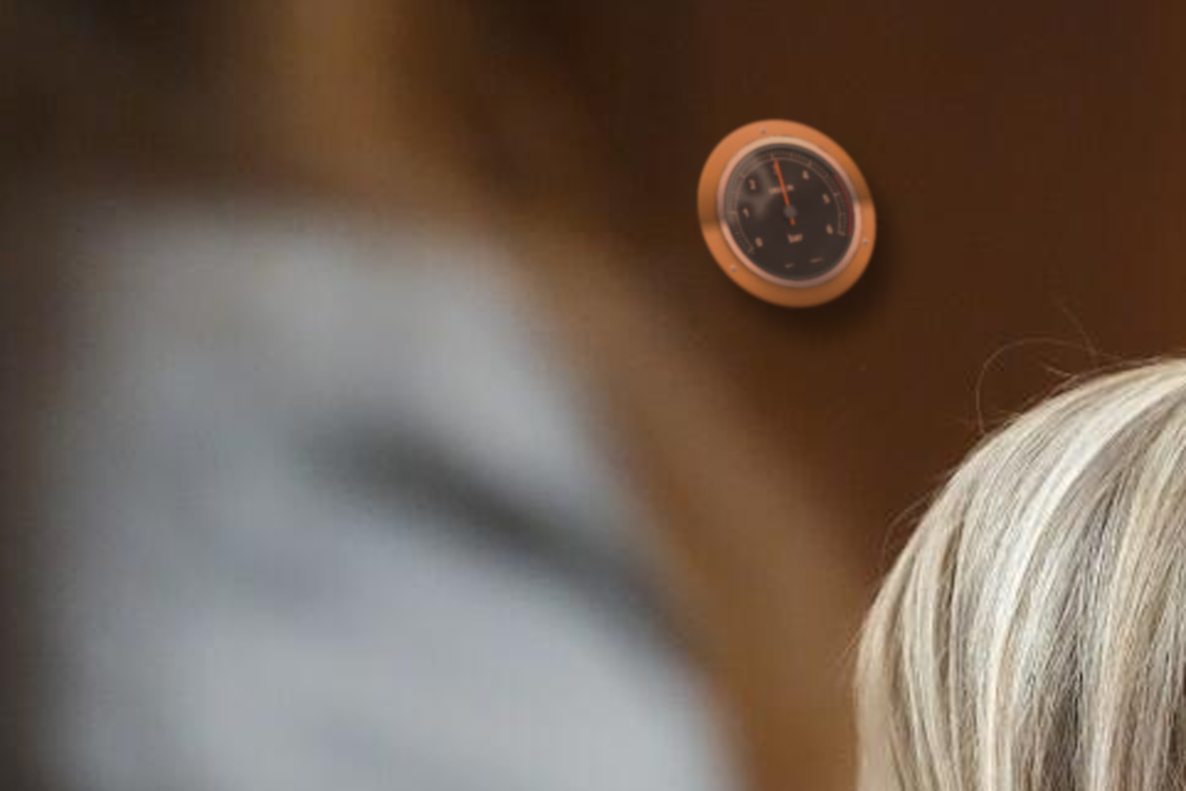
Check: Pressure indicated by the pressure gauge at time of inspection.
3 bar
